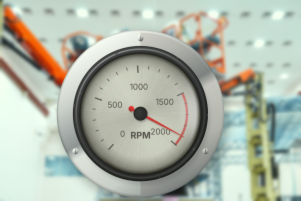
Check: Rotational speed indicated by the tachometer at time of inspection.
1900 rpm
